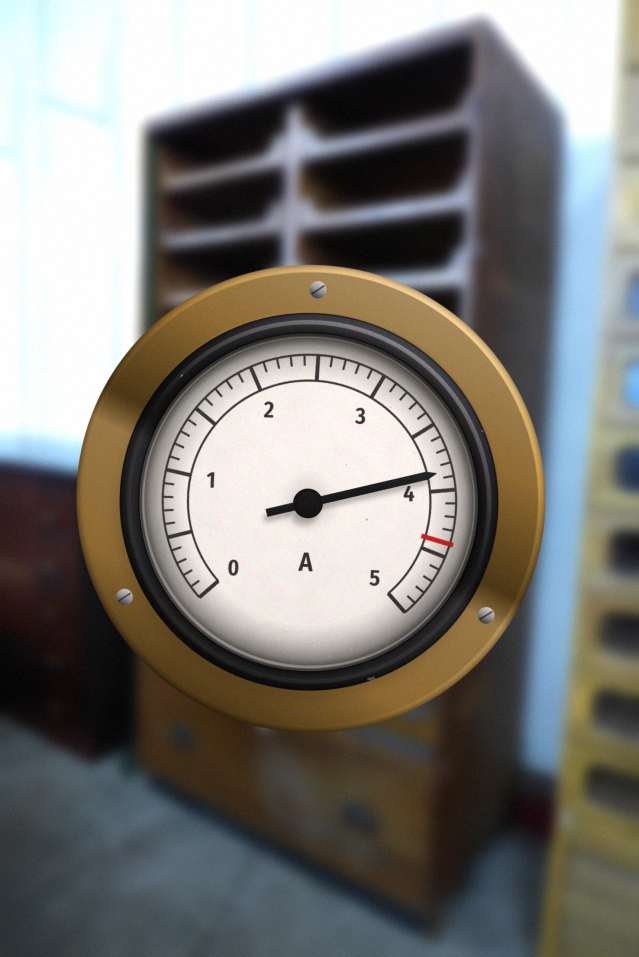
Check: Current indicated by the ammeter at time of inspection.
3.85 A
